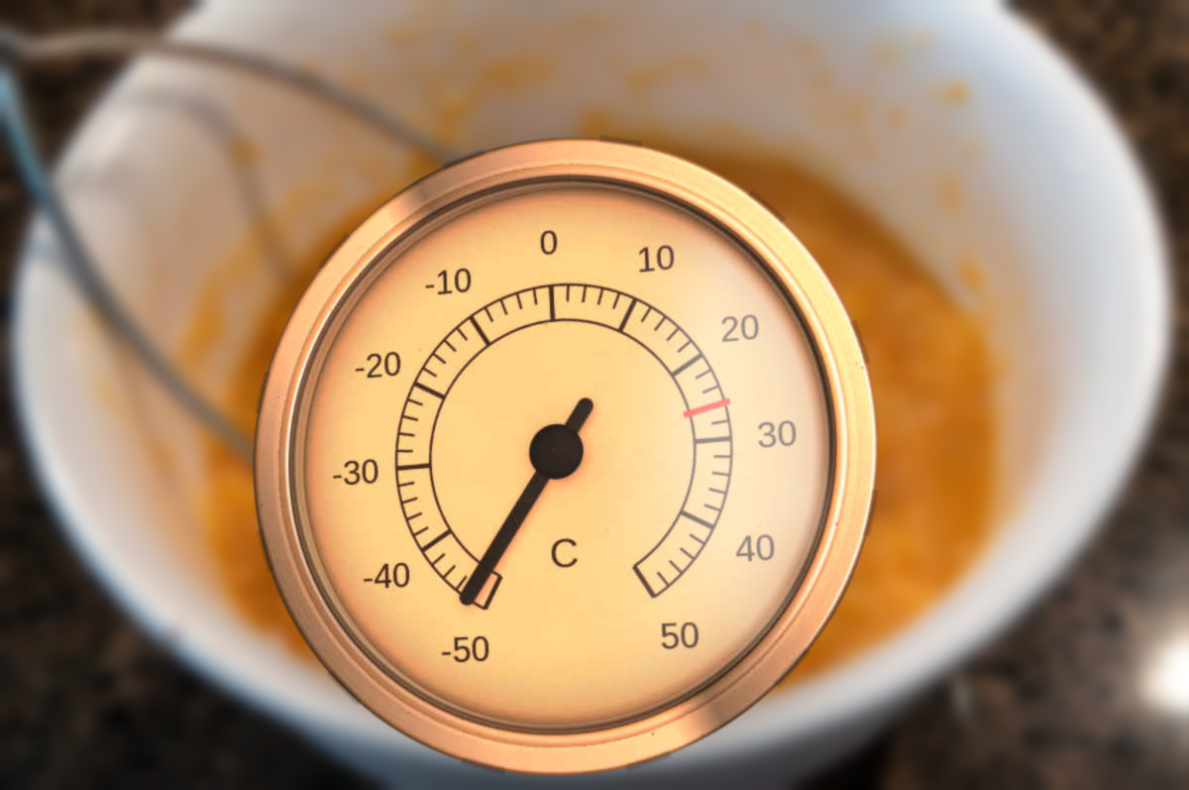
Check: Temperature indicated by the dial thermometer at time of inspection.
-48 °C
